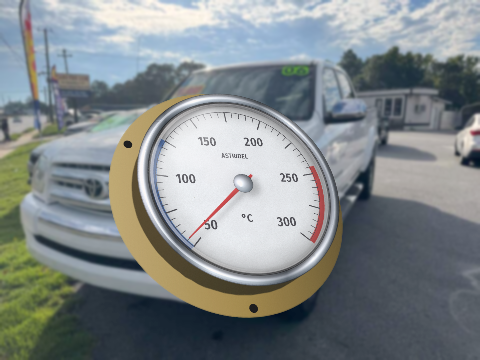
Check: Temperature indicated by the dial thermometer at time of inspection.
55 °C
